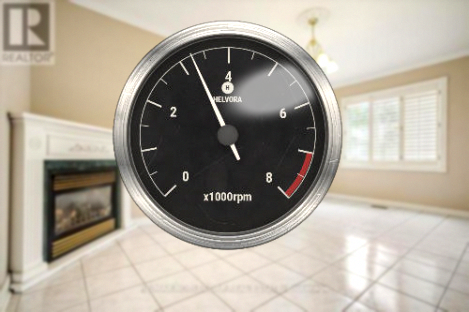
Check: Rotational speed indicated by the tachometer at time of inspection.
3250 rpm
